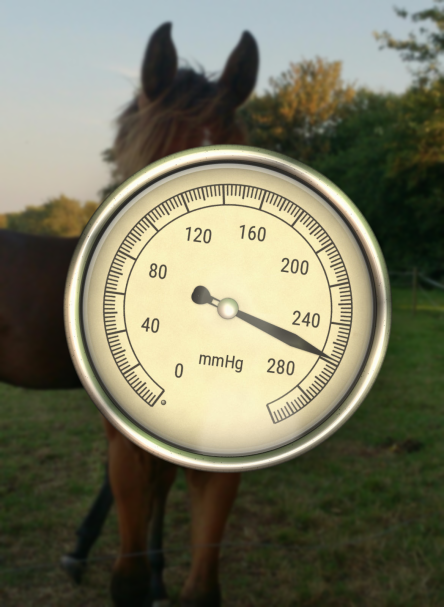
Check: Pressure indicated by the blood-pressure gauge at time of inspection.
258 mmHg
